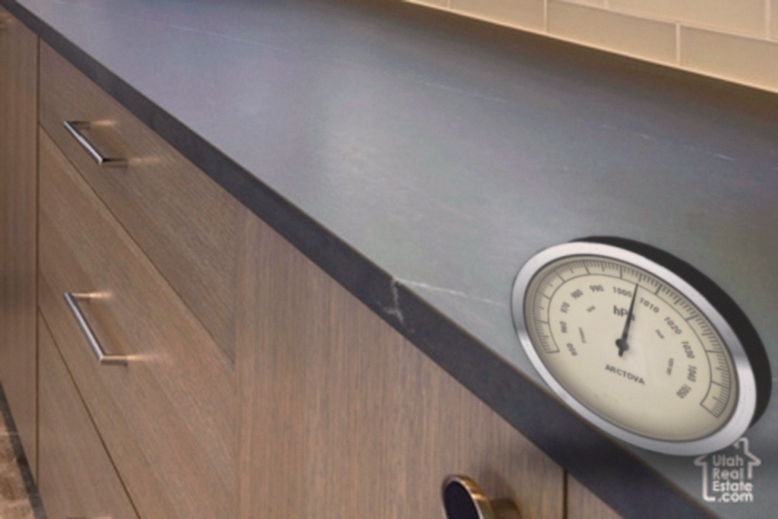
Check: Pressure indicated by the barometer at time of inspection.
1005 hPa
